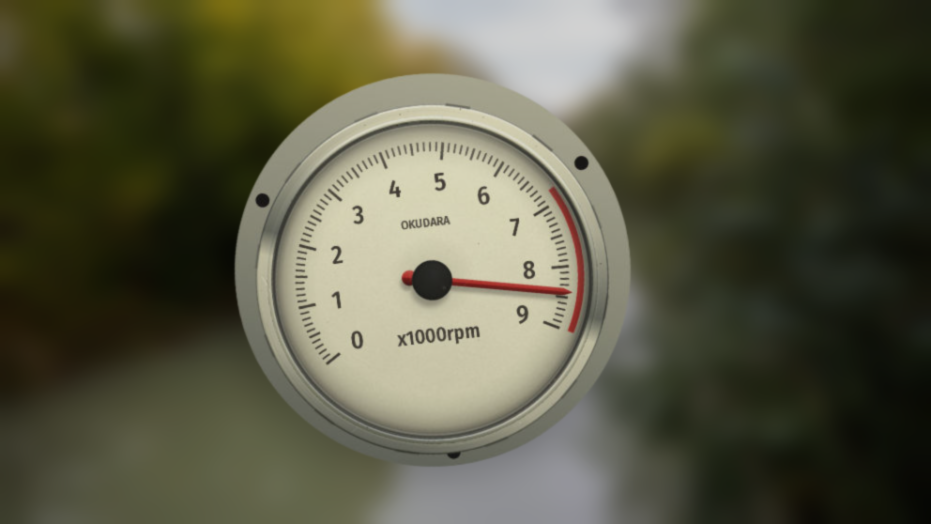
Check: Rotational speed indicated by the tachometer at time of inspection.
8400 rpm
